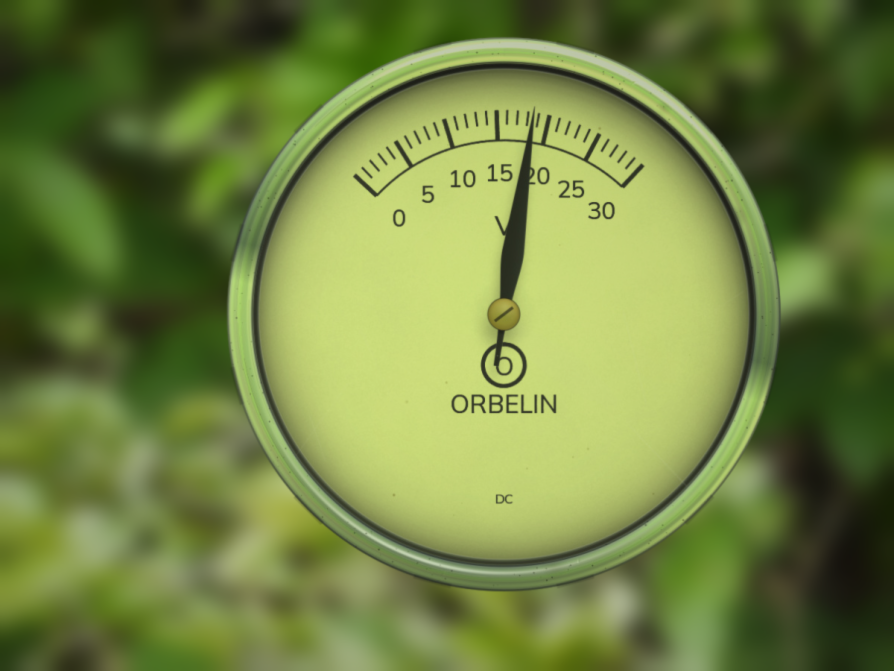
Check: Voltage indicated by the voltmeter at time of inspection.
18.5 V
